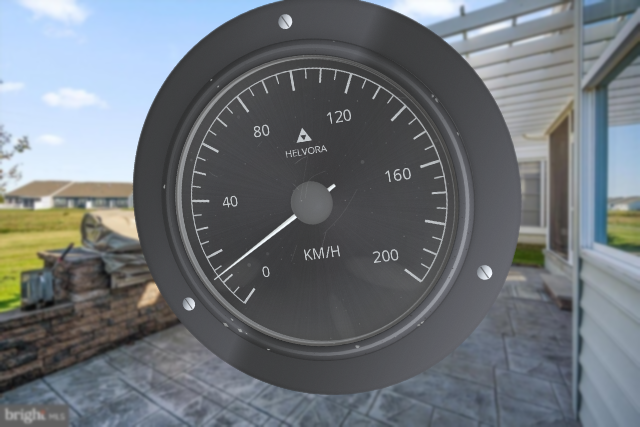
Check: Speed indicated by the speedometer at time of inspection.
12.5 km/h
